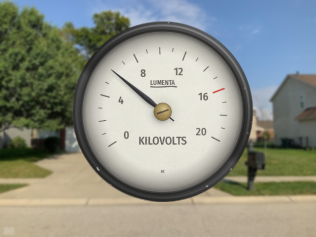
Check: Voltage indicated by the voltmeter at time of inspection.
6 kV
